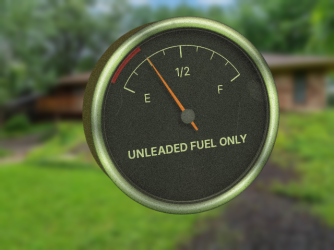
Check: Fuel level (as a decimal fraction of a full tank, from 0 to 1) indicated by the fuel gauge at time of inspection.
0.25
